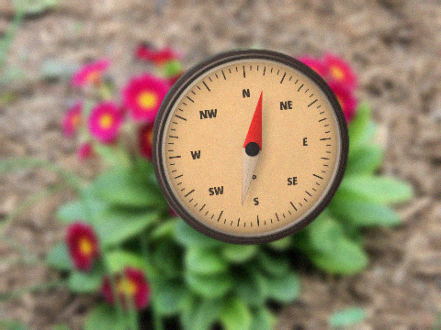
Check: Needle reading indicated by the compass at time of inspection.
15 °
